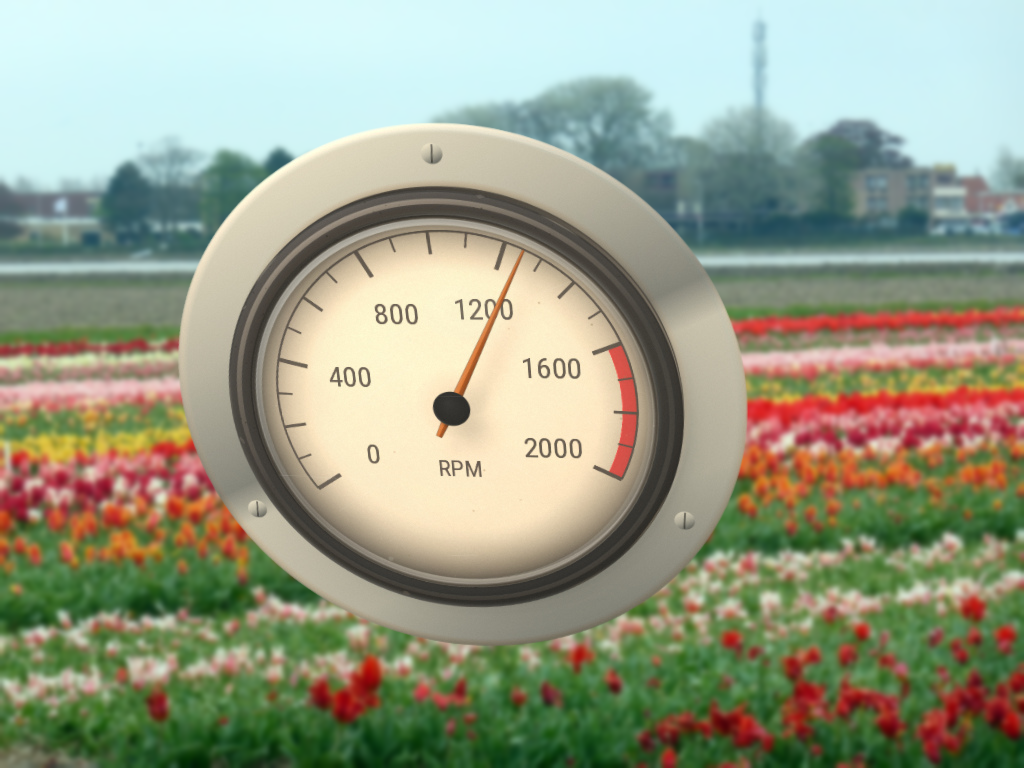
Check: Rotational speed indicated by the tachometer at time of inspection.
1250 rpm
